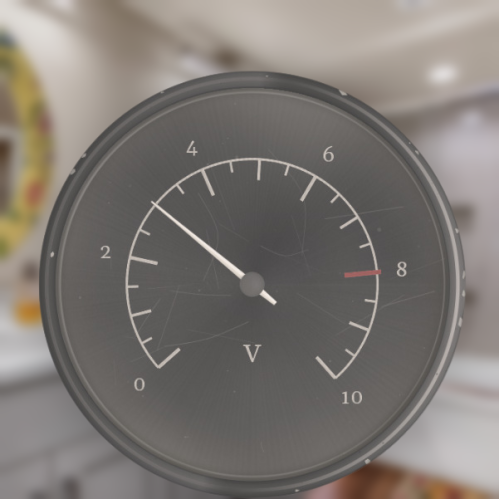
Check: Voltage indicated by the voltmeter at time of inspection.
3 V
